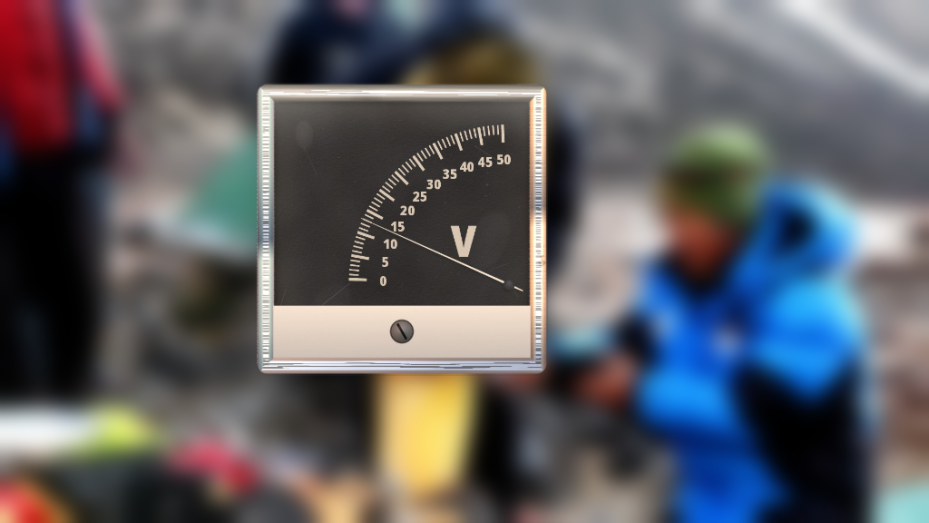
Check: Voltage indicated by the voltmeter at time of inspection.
13 V
